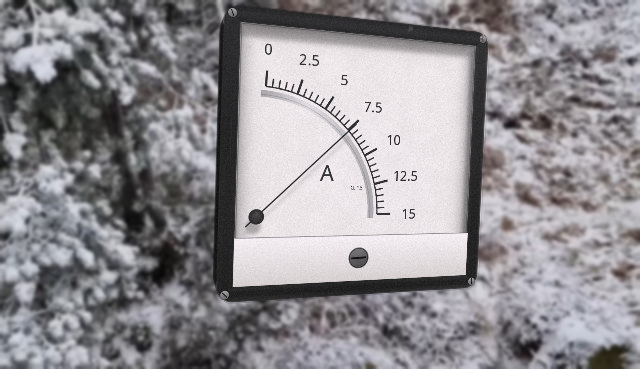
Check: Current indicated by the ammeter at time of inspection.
7.5 A
